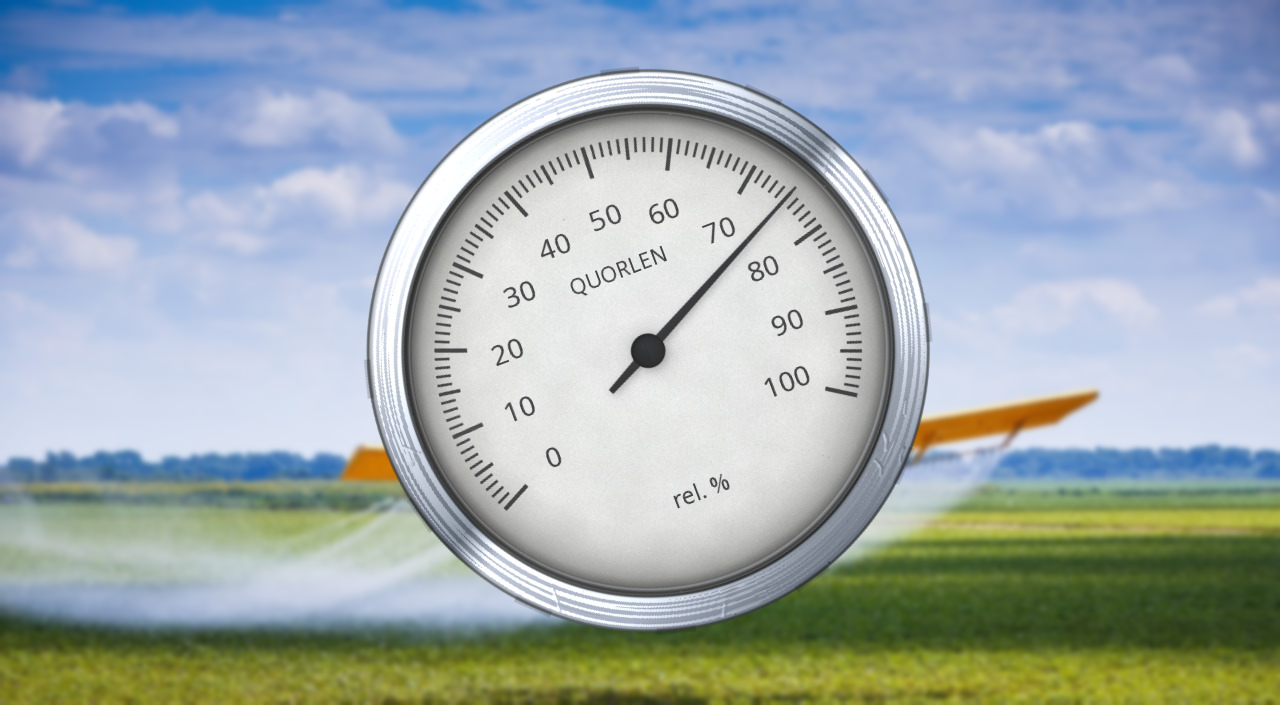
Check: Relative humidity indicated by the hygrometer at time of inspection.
75 %
